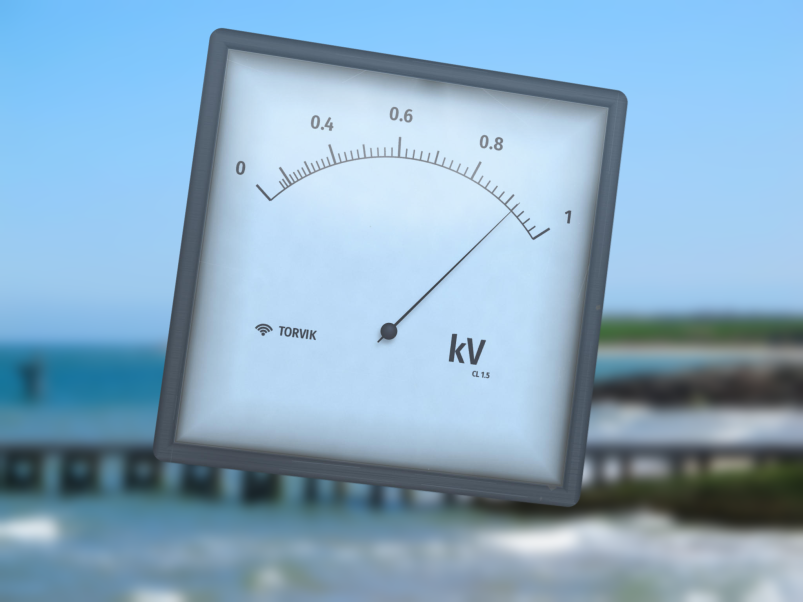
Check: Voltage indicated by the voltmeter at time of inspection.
0.92 kV
